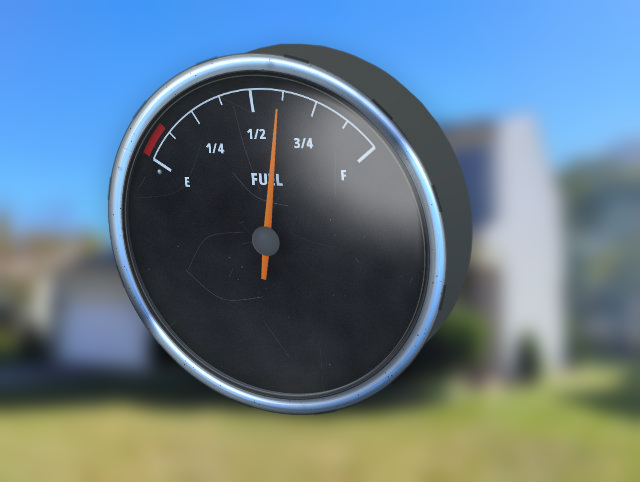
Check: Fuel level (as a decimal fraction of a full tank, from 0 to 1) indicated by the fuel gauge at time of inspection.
0.625
